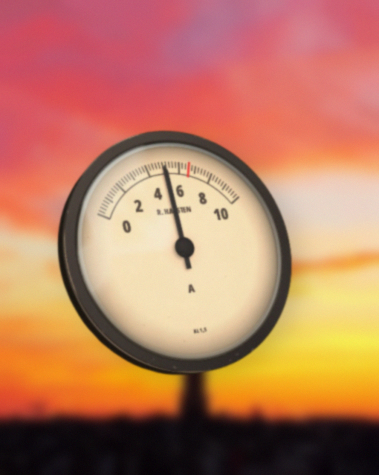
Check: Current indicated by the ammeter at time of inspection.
5 A
